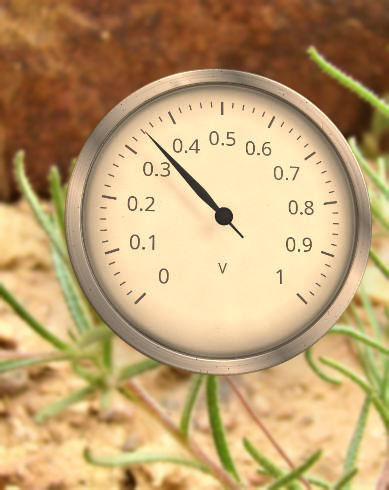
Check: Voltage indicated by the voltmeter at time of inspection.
0.34 V
